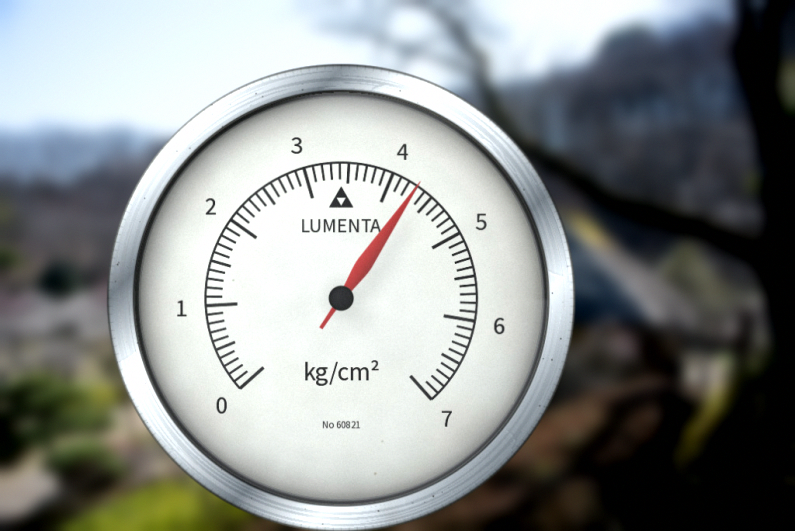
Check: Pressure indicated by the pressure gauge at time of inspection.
4.3 kg/cm²
